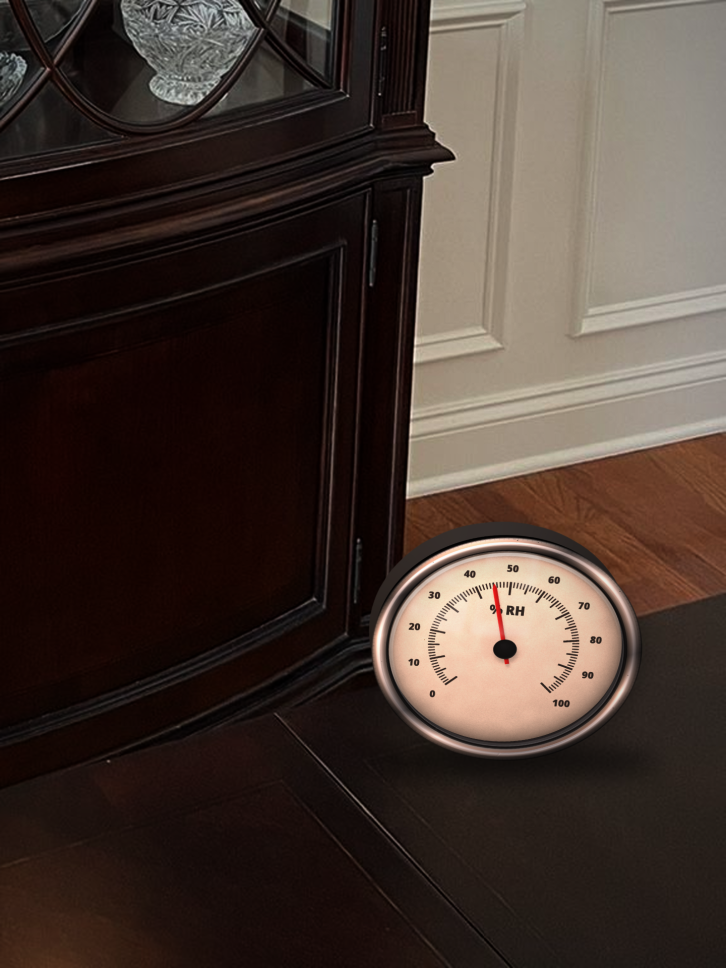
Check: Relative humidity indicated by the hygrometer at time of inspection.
45 %
